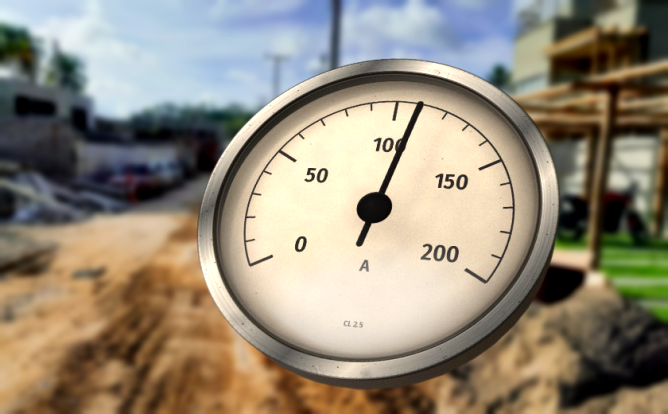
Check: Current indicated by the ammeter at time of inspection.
110 A
